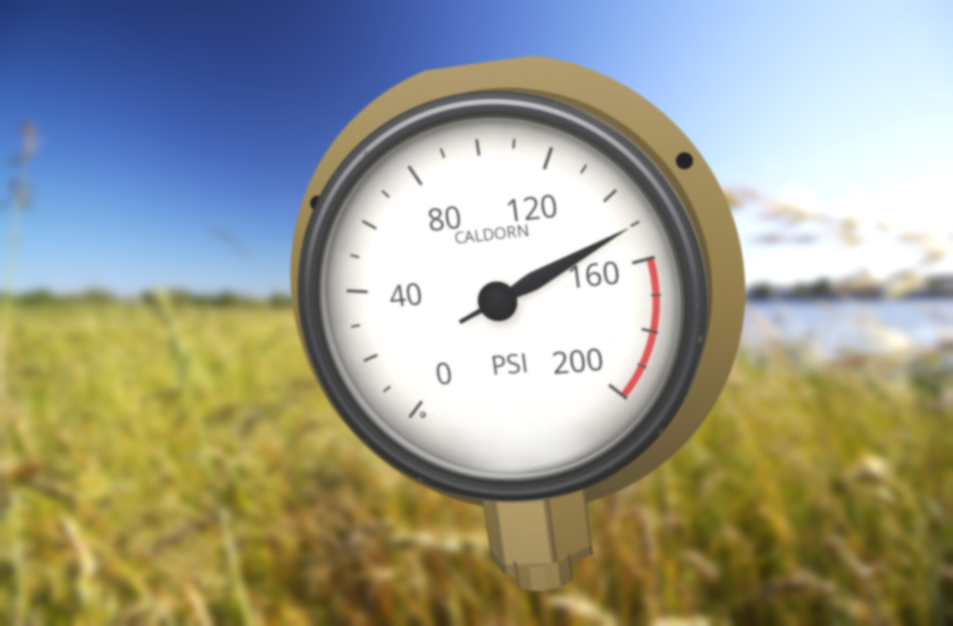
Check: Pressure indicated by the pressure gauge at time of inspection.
150 psi
